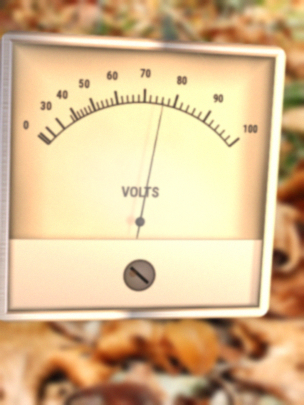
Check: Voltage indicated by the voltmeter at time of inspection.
76 V
